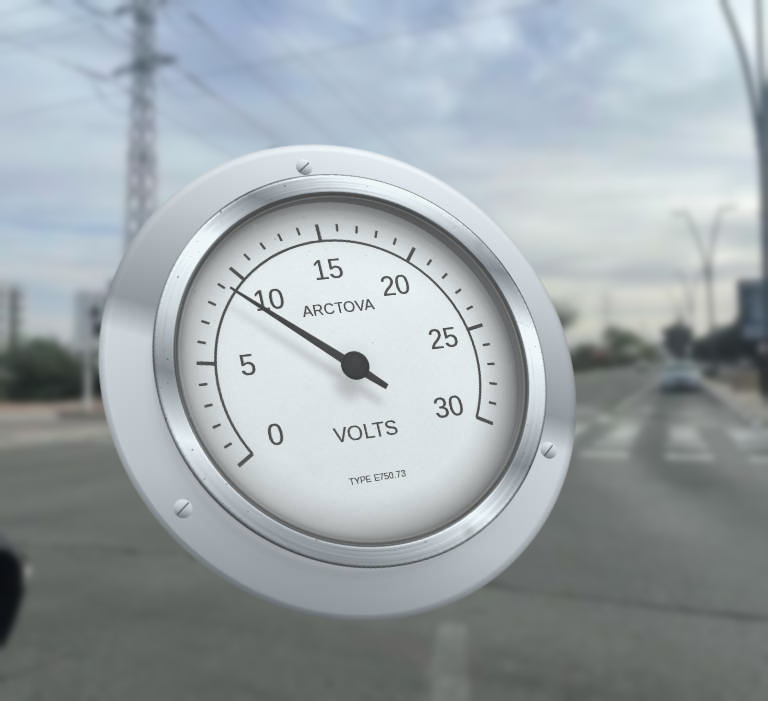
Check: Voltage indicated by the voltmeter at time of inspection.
9 V
